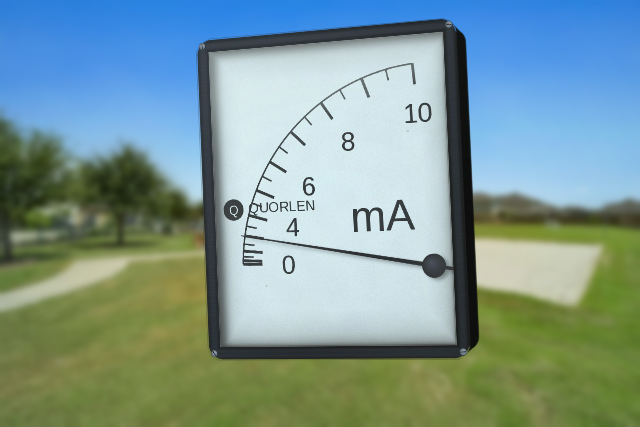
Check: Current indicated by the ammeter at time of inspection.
3 mA
